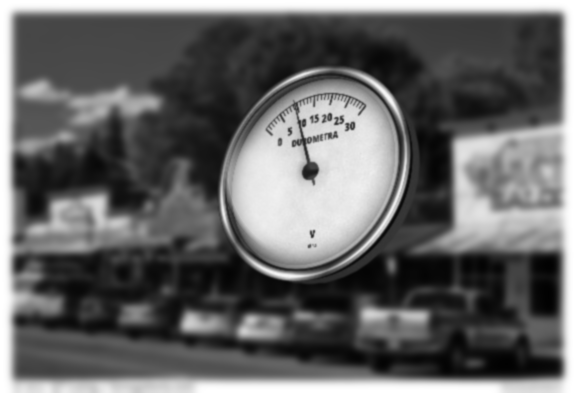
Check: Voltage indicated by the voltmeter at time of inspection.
10 V
